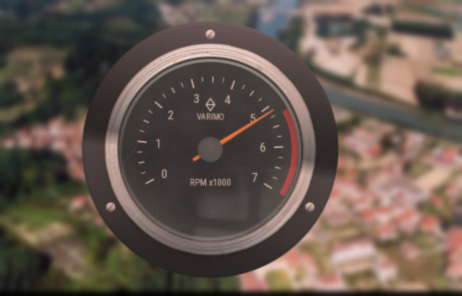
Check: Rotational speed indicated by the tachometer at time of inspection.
5125 rpm
